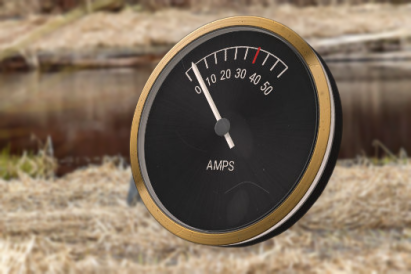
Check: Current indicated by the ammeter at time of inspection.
5 A
